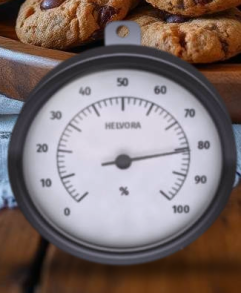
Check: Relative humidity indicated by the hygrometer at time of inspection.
80 %
